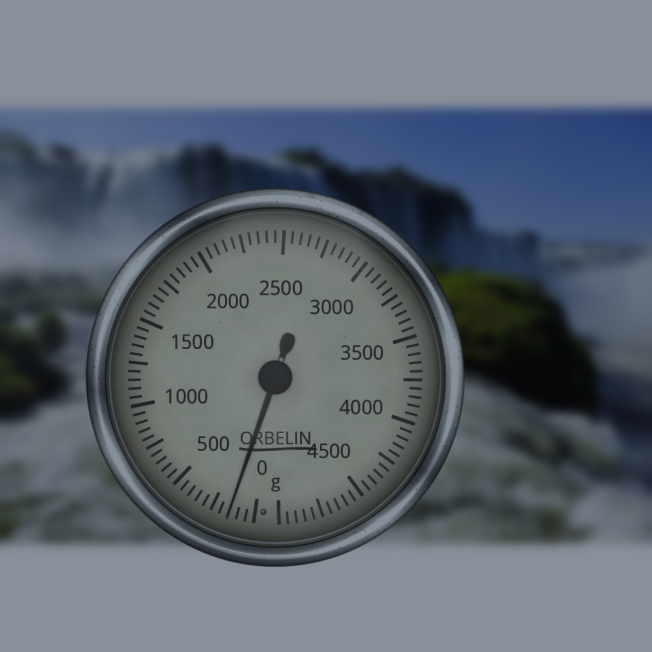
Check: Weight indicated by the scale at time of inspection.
150 g
